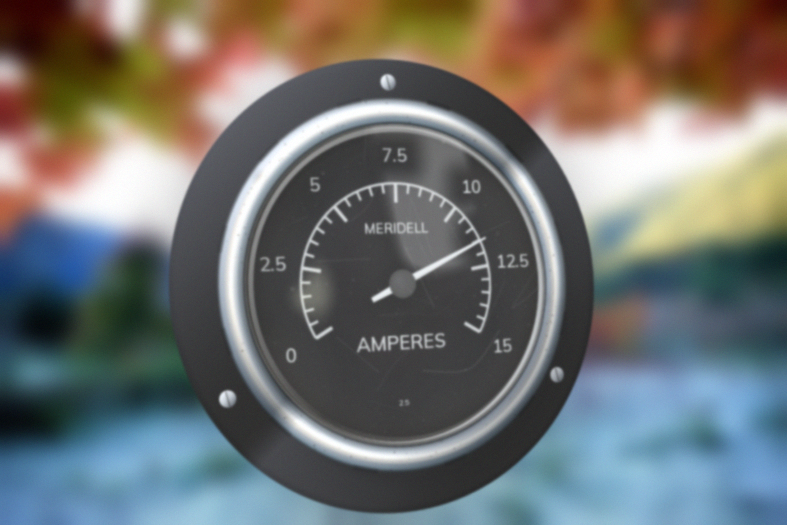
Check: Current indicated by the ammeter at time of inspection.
11.5 A
